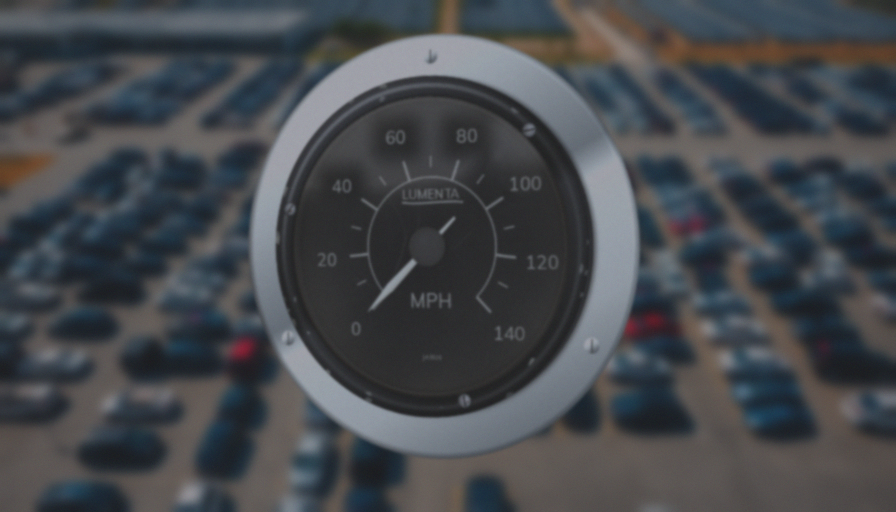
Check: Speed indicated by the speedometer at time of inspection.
0 mph
